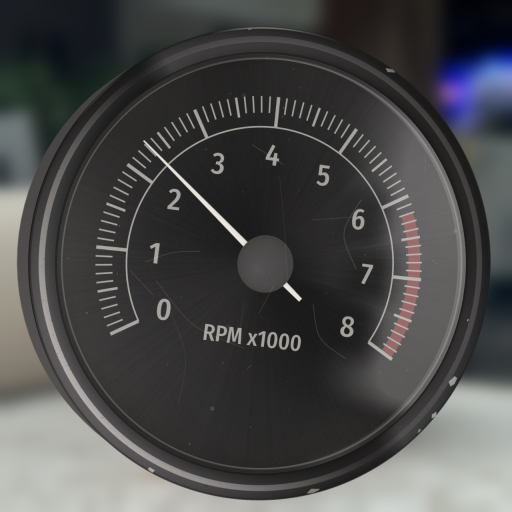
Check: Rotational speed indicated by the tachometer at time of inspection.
2300 rpm
